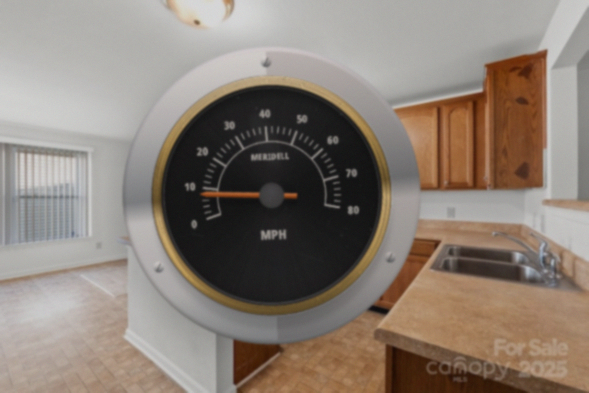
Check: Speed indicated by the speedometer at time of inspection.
8 mph
